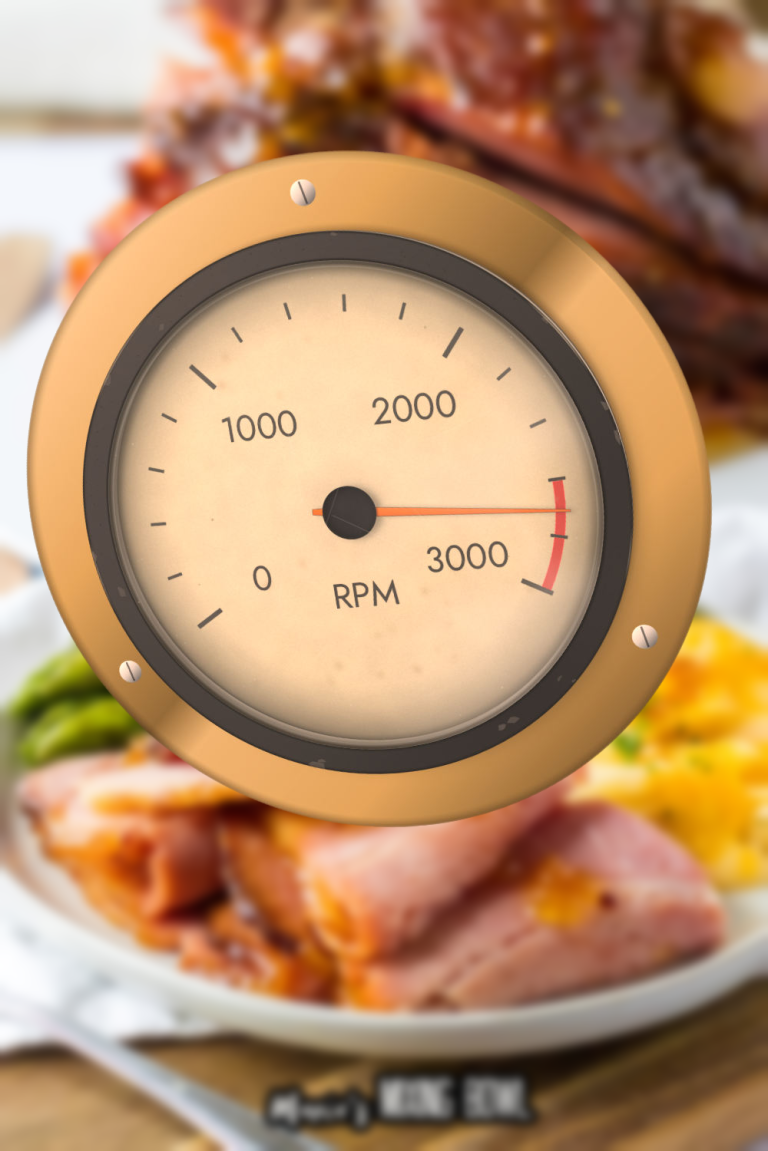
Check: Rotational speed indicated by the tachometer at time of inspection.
2700 rpm
